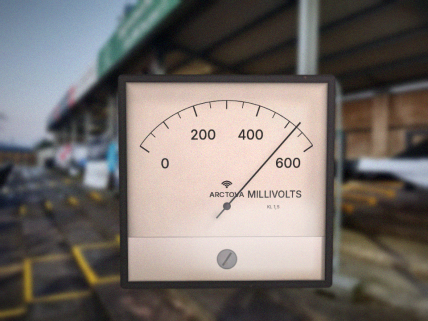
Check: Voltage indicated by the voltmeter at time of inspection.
525 mV
